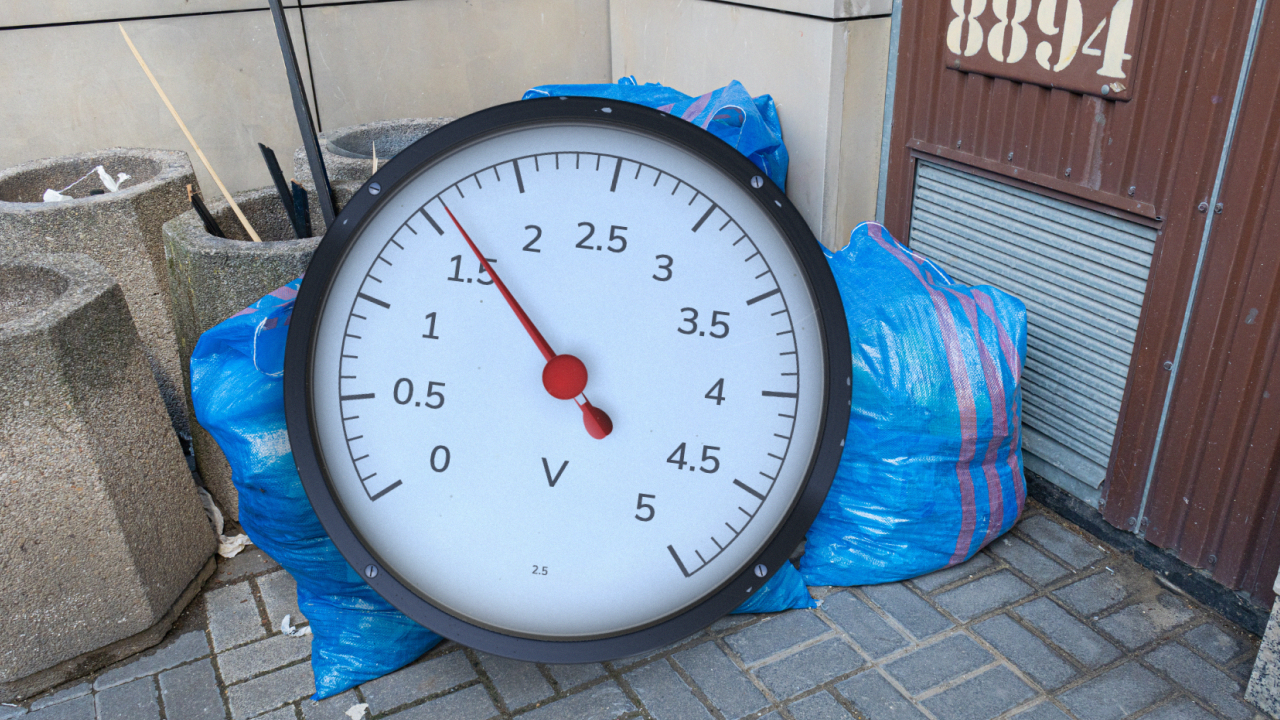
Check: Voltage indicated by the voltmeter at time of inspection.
1.6 V
